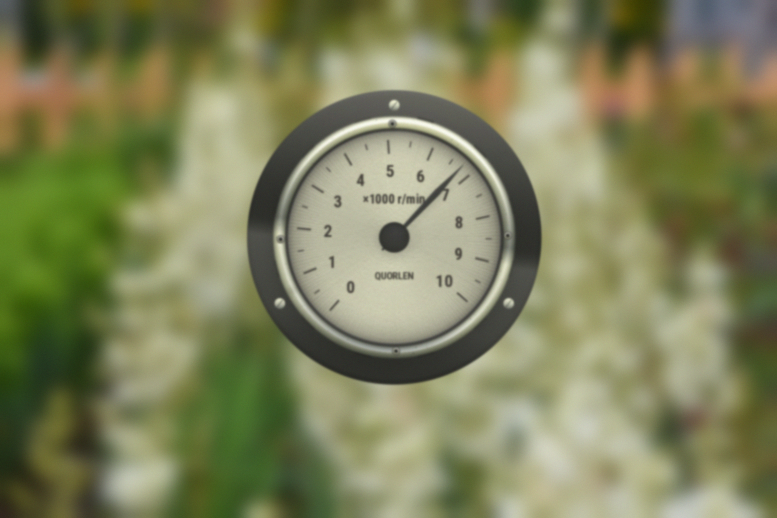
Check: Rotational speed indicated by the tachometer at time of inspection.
6750 rpm
